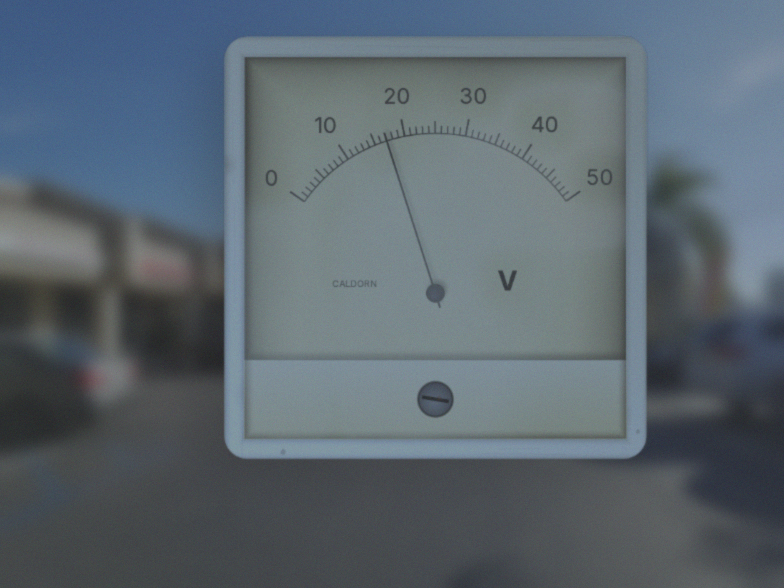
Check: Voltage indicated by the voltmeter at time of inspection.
17 V
